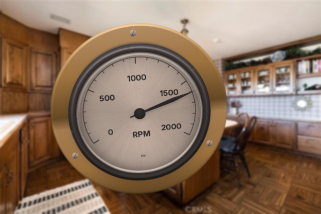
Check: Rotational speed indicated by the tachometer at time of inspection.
1600 rpm
